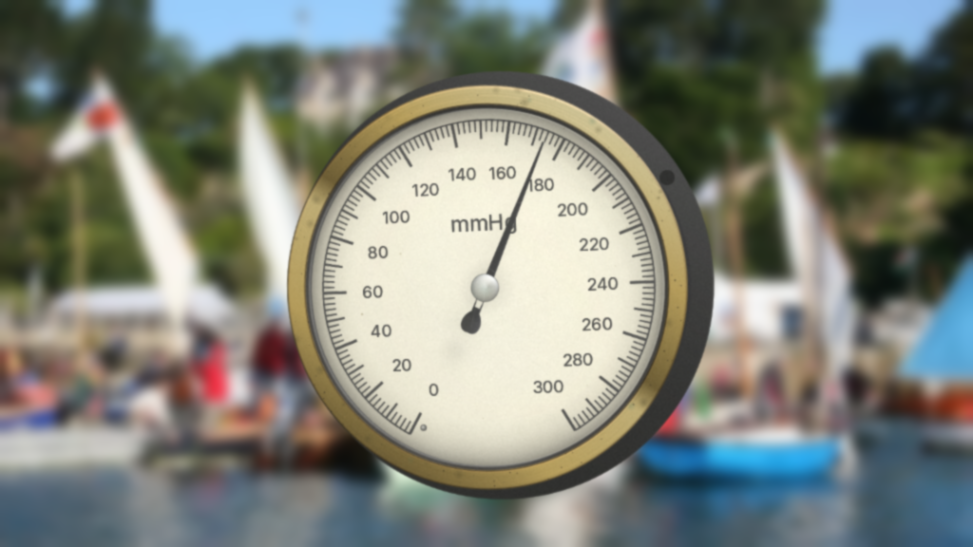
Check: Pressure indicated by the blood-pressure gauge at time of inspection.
174 mmHg
